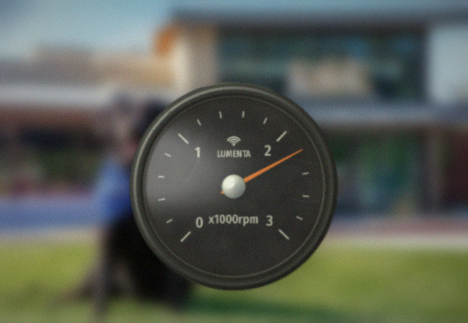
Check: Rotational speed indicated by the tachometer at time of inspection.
2200 rpm
